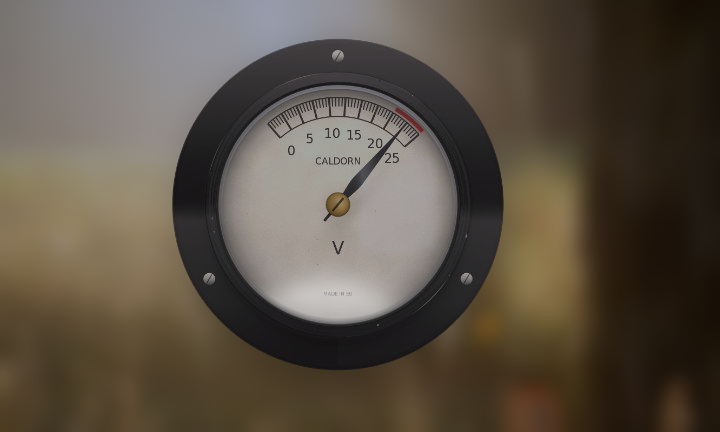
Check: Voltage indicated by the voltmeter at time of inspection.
22.5 V
